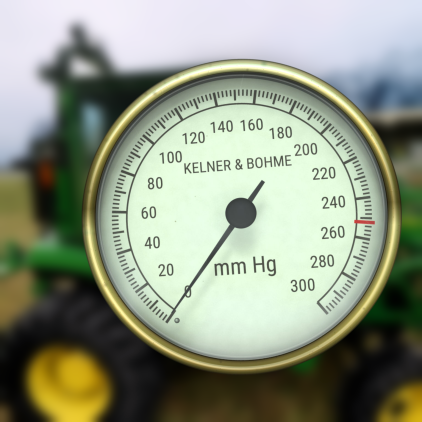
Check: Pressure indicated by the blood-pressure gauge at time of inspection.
0 mmHg
